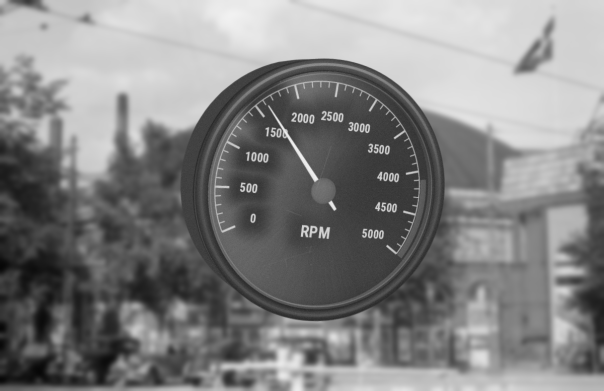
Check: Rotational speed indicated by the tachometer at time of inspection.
1600 rpm
